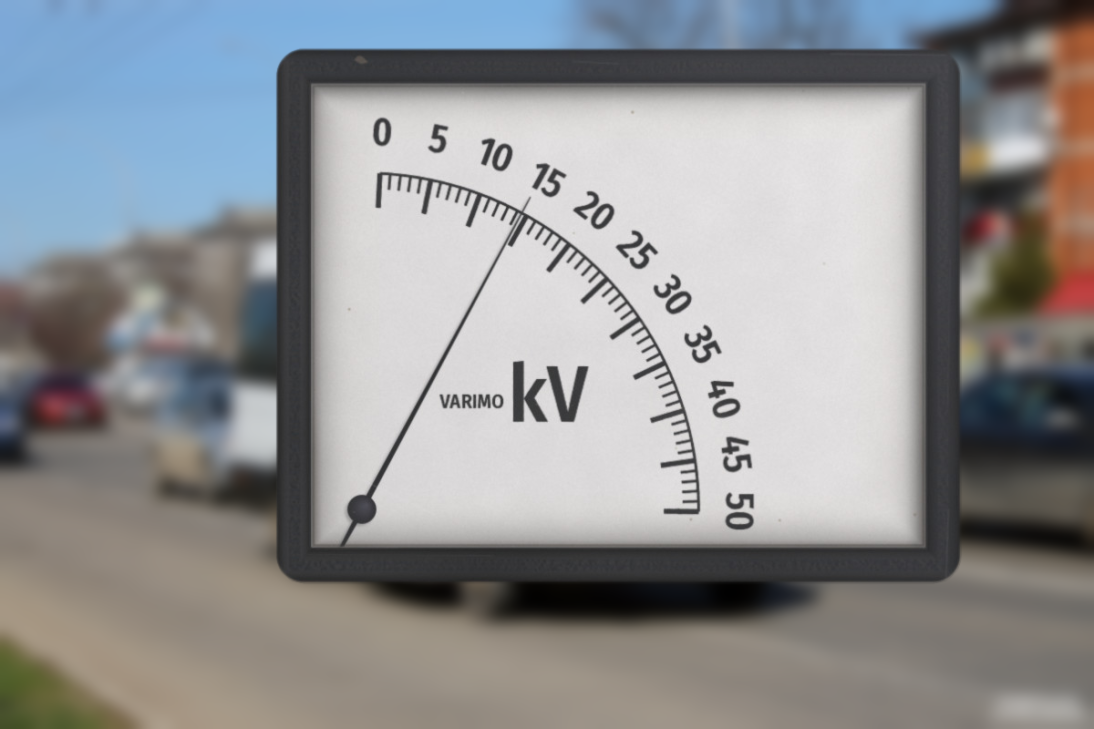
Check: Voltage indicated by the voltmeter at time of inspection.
14.5 kV
